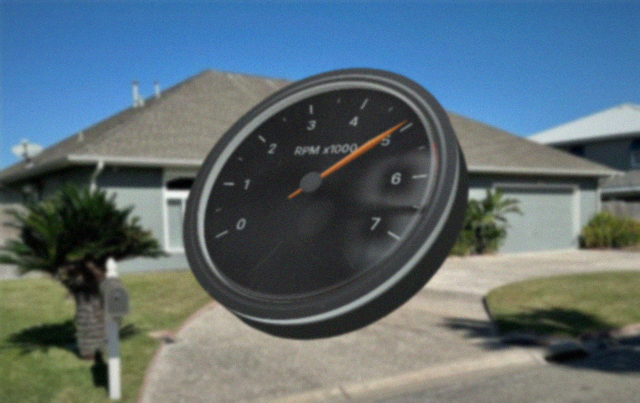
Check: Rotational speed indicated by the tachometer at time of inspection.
5000 rpm
